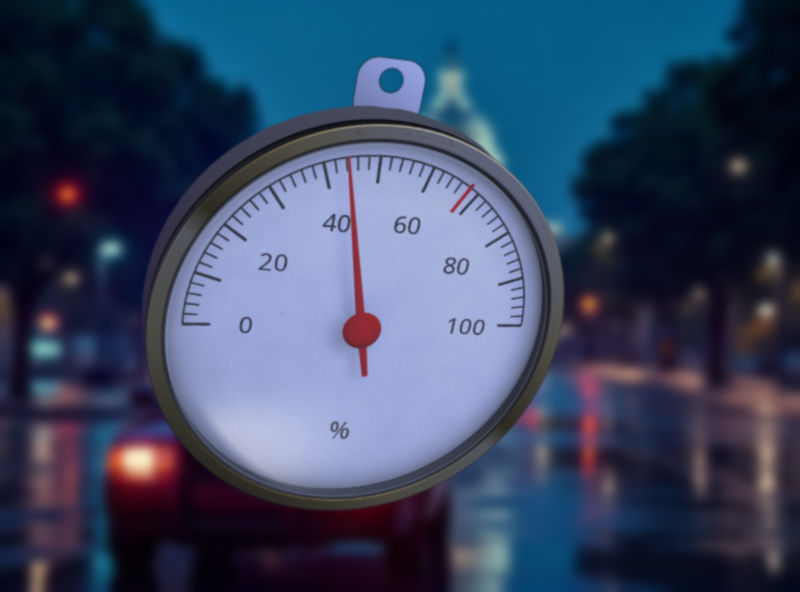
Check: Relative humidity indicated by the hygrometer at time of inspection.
44 %
